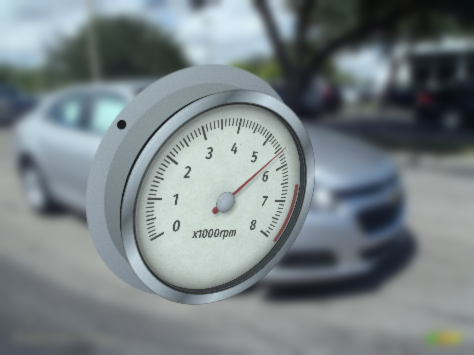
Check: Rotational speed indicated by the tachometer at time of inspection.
5500 rpm
